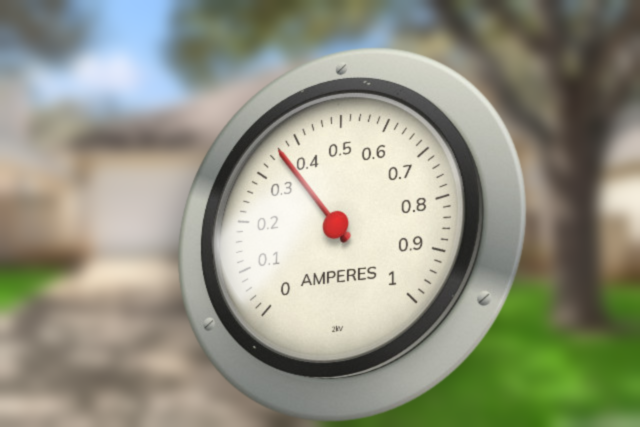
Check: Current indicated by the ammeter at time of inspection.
0.36 A
